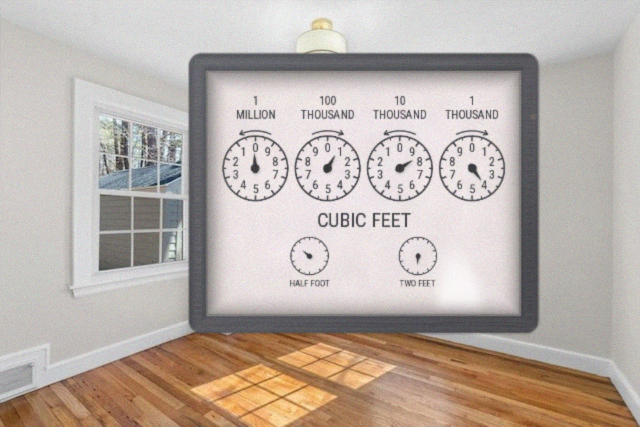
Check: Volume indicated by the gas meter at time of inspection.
8400 ft³
